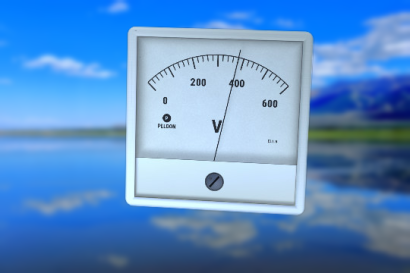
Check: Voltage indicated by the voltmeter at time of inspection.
380 V
